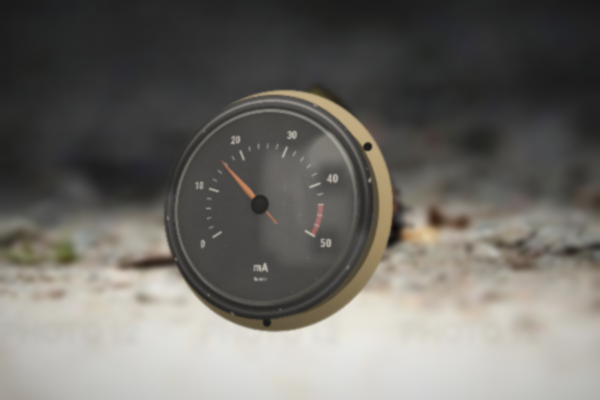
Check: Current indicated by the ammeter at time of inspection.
16 mA
